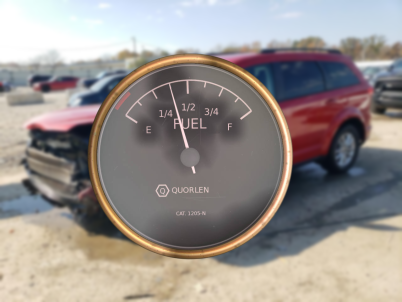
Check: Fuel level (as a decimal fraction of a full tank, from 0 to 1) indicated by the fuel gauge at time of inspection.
0.375
